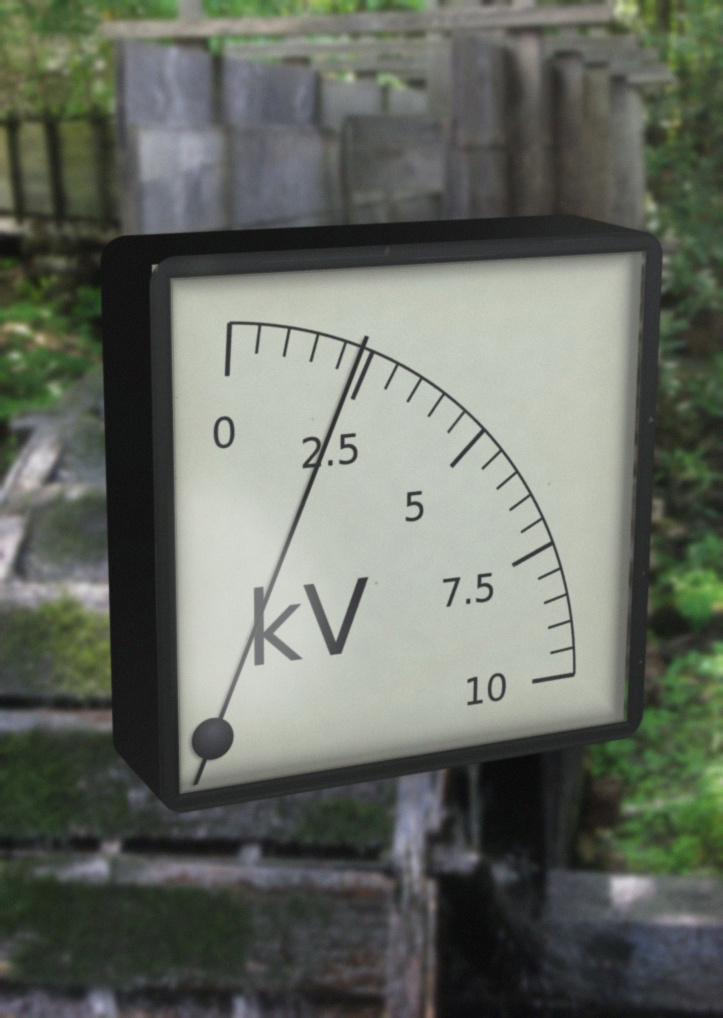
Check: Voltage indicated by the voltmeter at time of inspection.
2.25 kV
